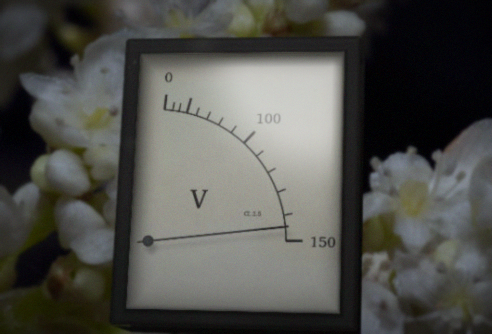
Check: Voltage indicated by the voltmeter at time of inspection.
145 V
